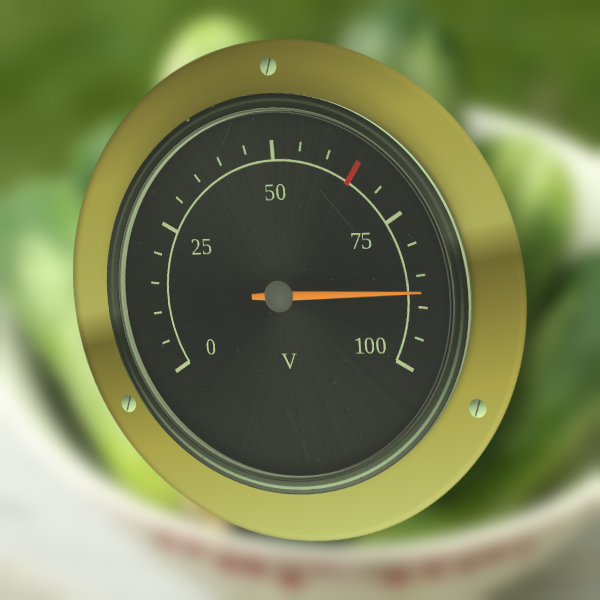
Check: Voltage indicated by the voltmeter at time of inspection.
87.5 V
